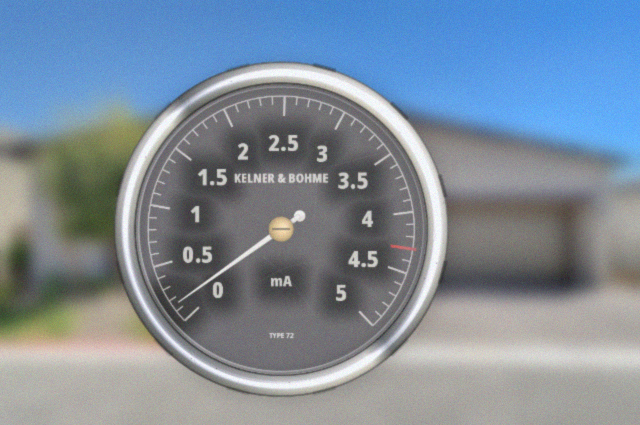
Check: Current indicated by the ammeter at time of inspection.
0.15 mA
